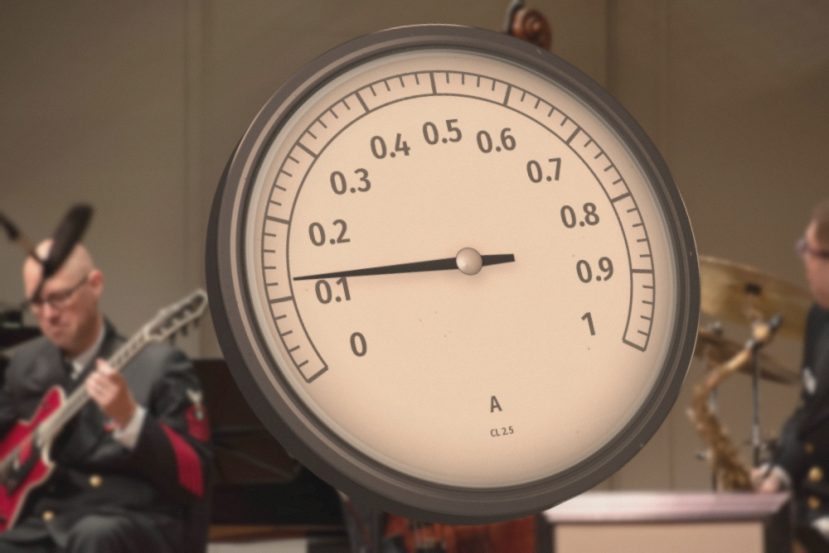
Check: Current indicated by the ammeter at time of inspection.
0.12 A
